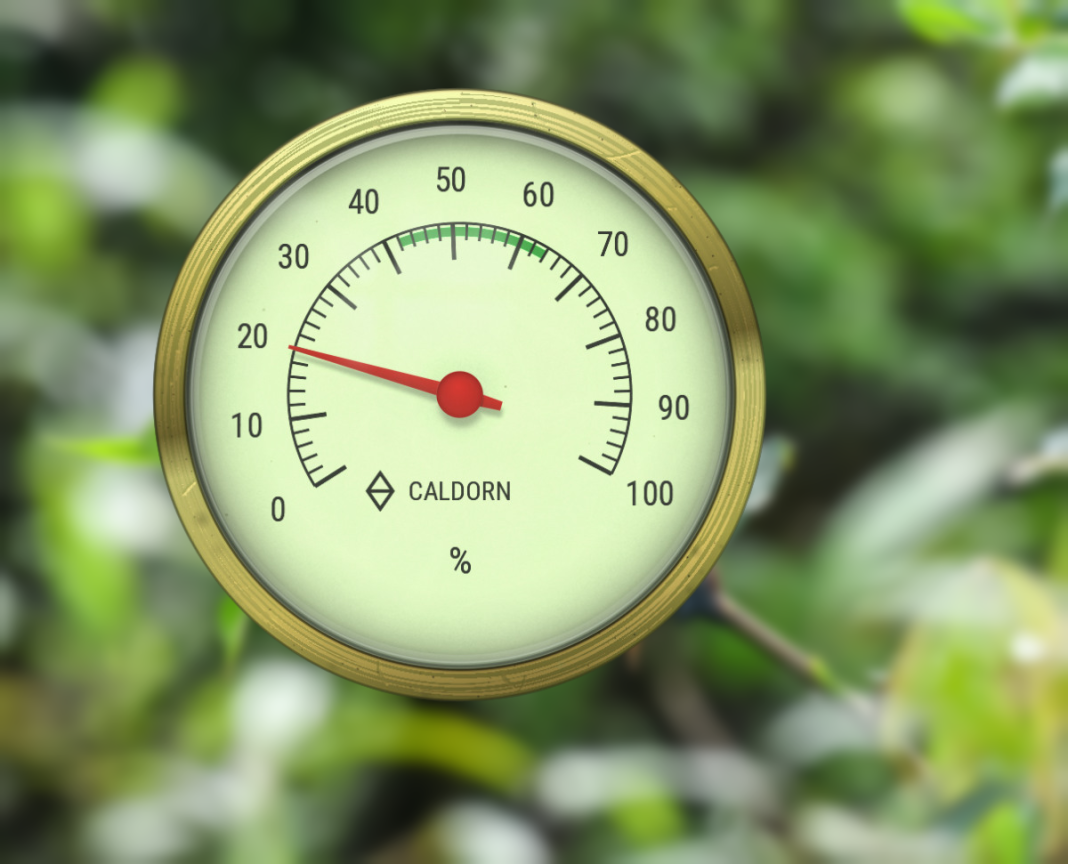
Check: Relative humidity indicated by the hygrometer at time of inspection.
20 %
